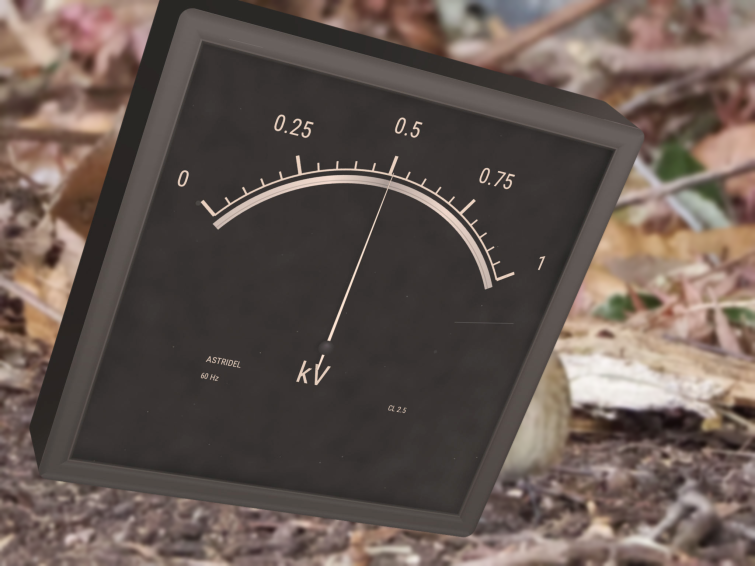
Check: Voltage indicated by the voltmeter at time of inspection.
0.5 kV
